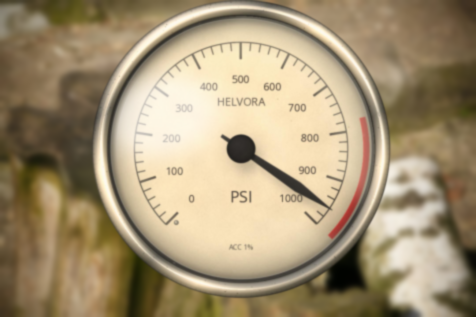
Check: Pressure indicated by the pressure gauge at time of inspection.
960 psi
